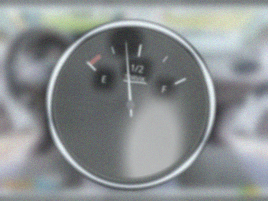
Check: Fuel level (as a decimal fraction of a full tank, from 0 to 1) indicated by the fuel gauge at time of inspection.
0.375
